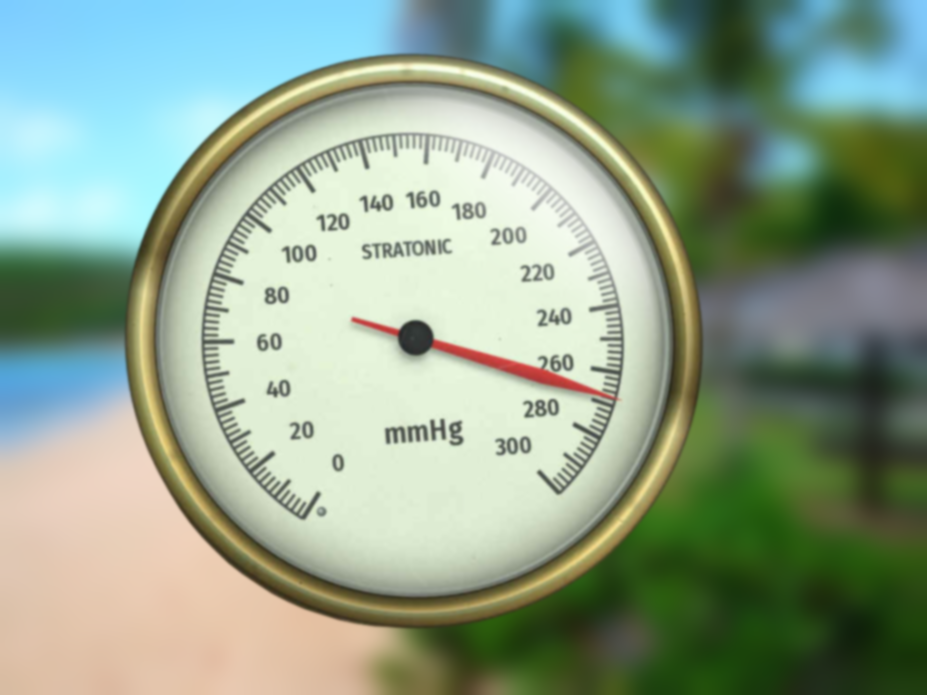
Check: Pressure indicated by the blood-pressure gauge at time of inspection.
268 mmHg
